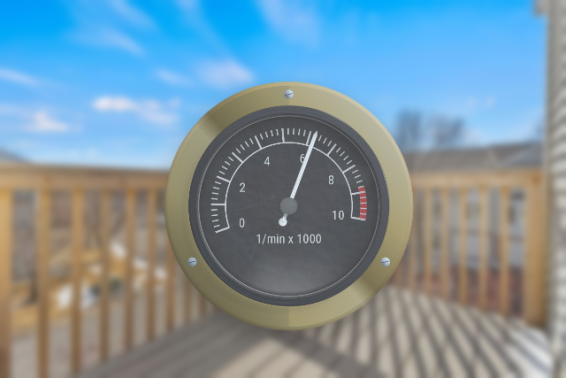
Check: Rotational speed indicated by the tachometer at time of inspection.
6200 rpm
